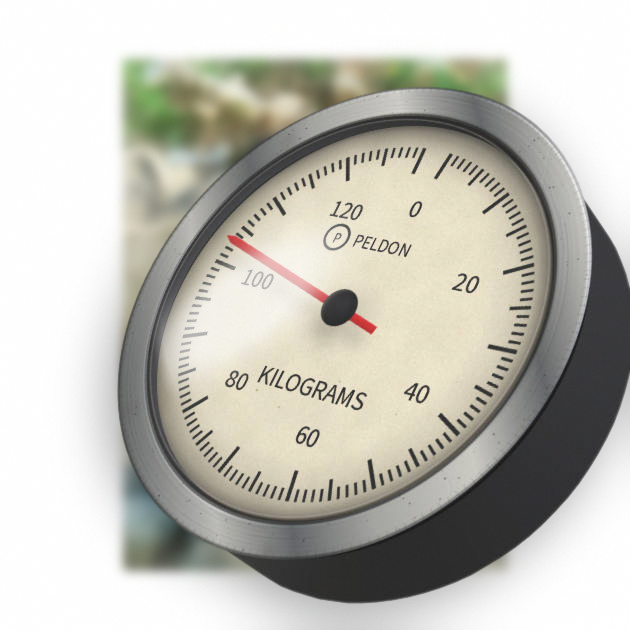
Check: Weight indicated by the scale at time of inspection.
103 kg
